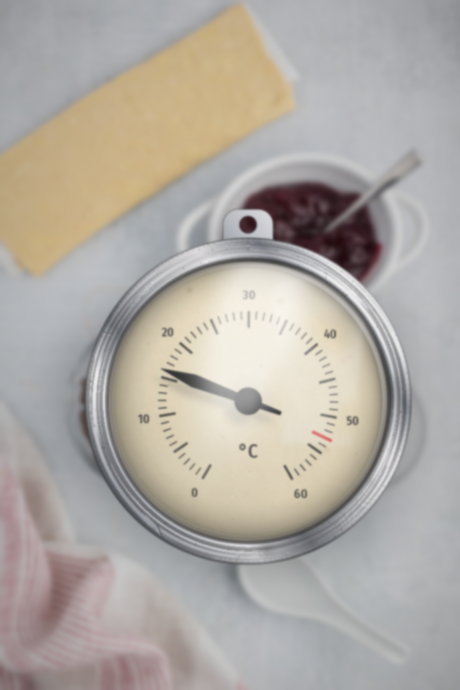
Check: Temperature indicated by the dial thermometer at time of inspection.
16 °C
